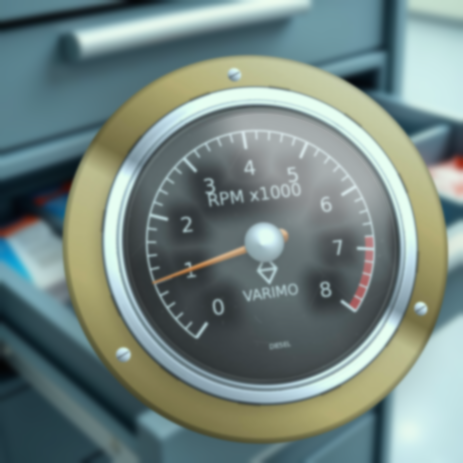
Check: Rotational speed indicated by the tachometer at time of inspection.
1000 rpm
